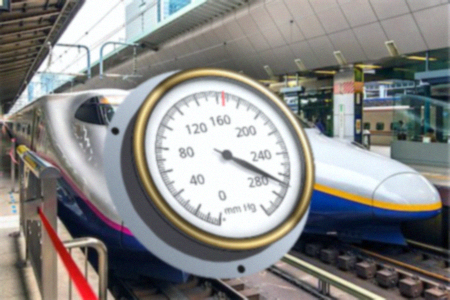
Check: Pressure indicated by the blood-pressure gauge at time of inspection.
270 mmHg
